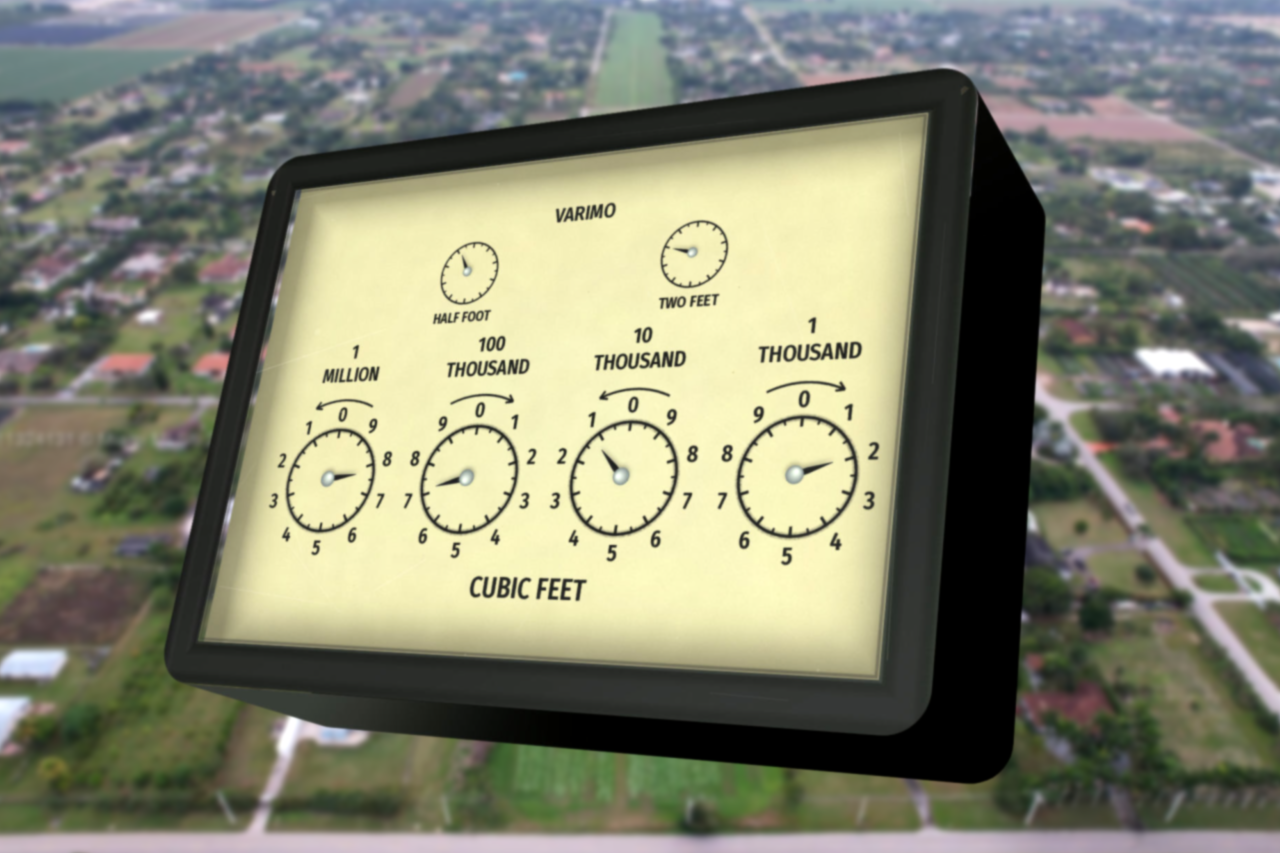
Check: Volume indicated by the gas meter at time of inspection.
771200 ft³
